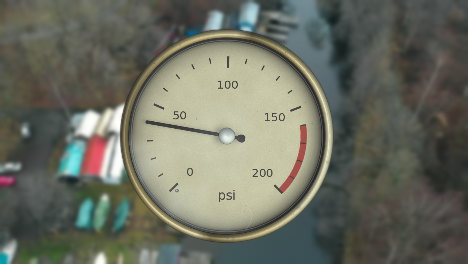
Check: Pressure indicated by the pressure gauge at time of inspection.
40 psi
